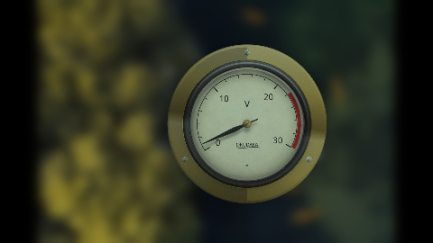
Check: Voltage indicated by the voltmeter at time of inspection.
1 V
